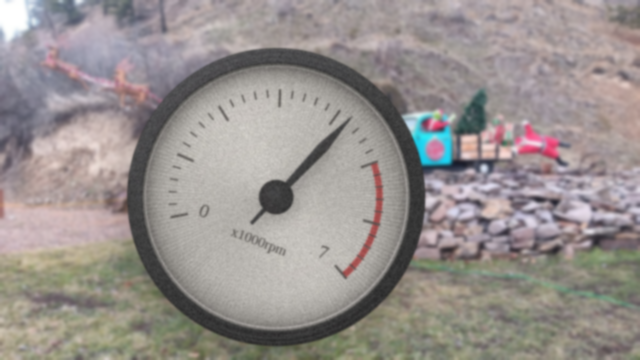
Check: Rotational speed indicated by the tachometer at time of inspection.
4200 rpm
